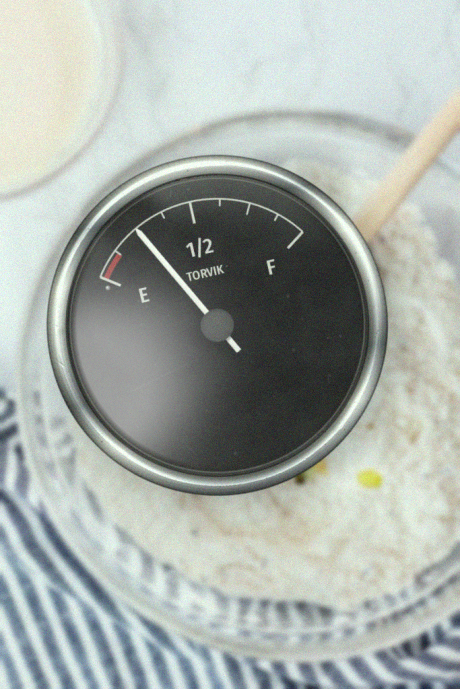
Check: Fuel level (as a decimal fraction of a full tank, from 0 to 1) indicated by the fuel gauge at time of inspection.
0.25
